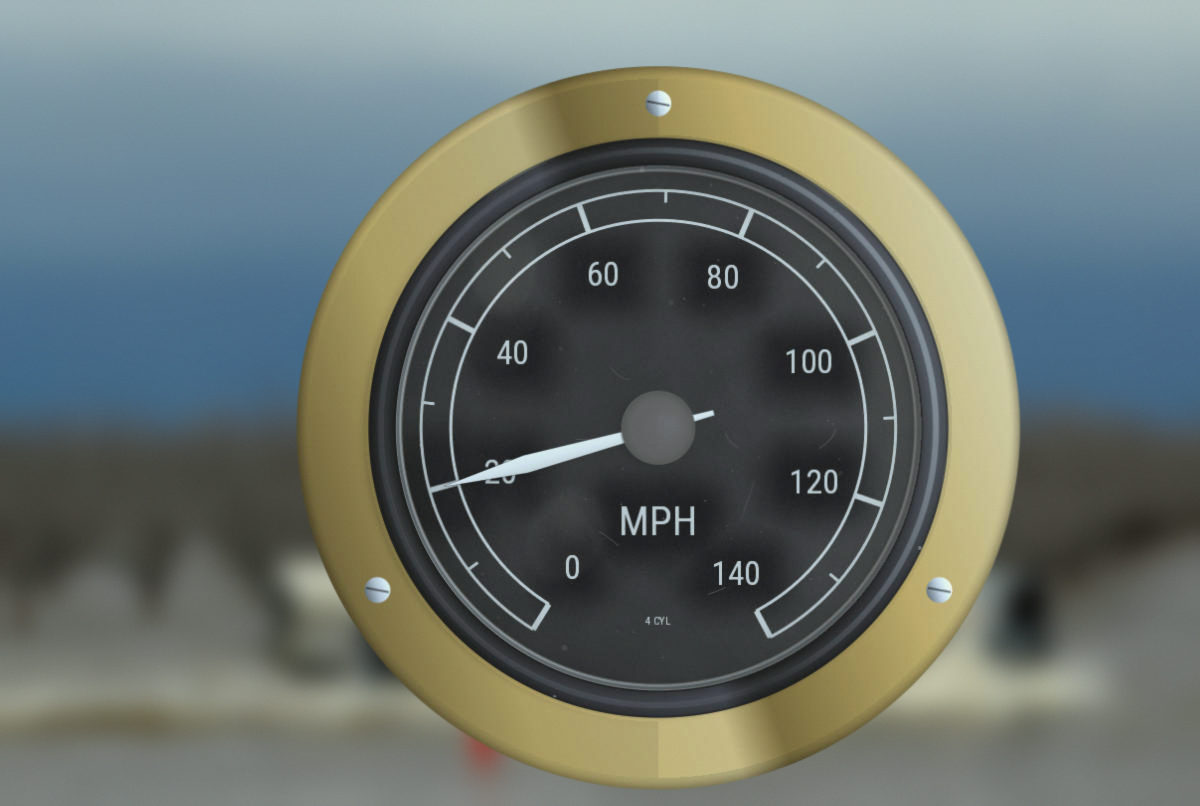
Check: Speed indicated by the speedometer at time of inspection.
20 mph
